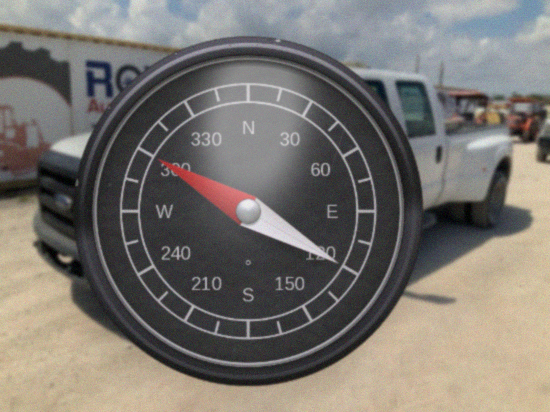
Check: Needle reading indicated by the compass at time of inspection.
300 °
